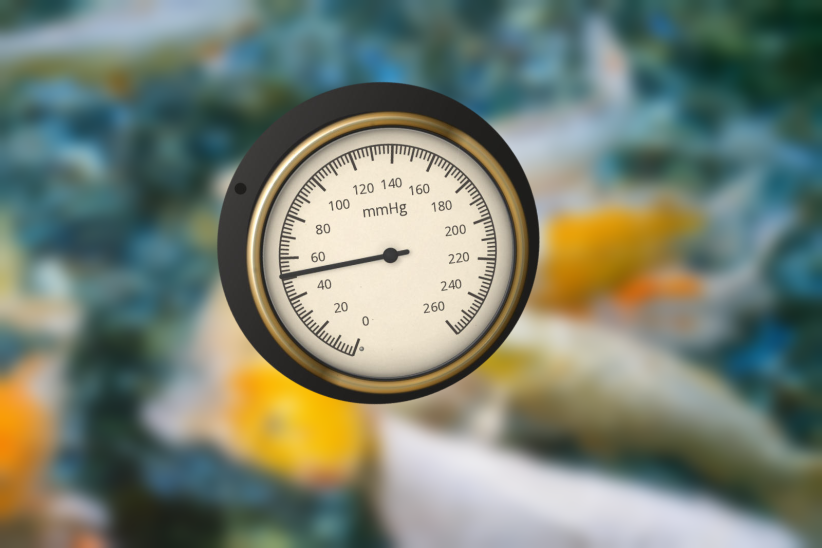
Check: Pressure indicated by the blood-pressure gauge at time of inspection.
52 mmHg
